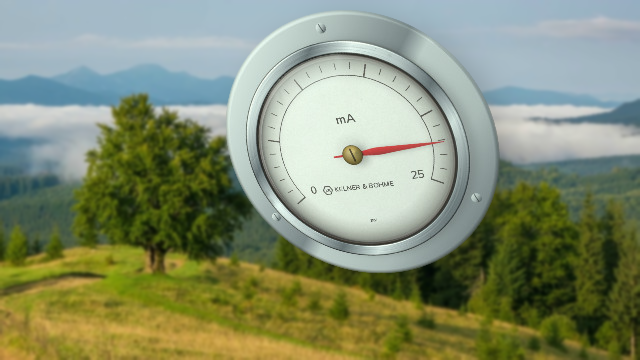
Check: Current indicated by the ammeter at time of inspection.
22 mA
